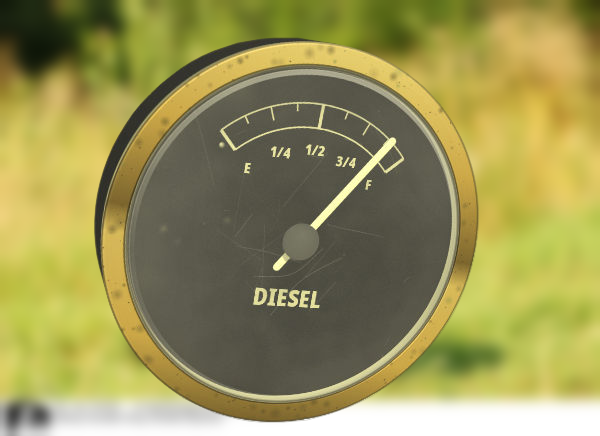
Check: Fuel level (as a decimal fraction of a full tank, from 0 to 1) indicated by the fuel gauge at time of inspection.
0.875
